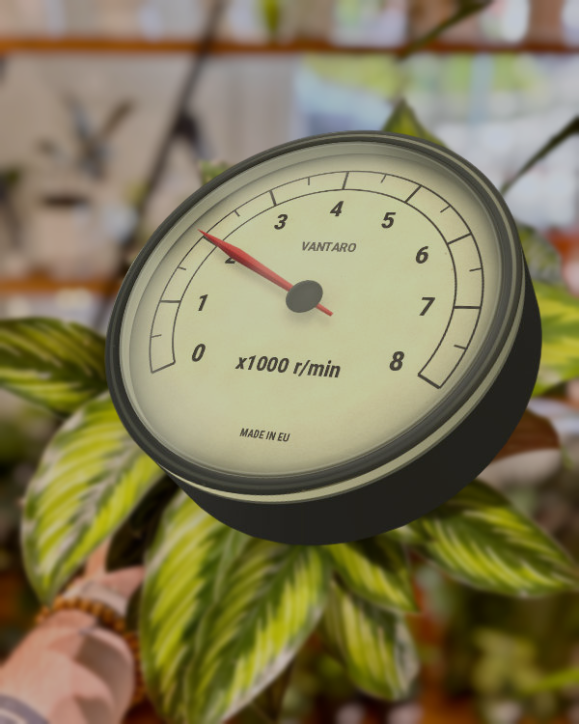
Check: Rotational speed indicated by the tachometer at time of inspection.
2000 rpm
